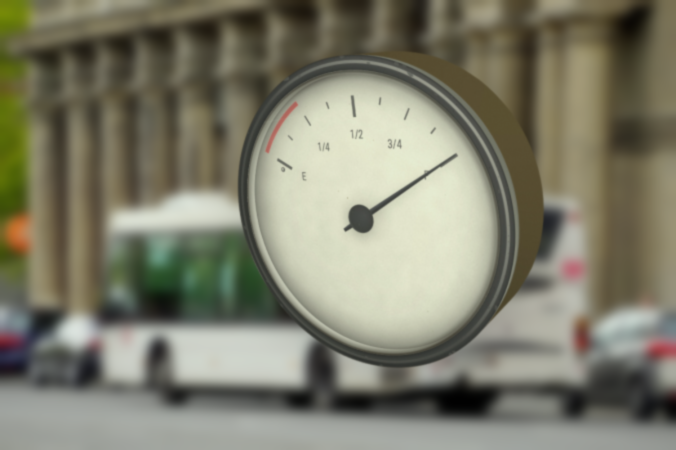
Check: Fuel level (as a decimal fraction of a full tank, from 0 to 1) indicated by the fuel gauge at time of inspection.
1
